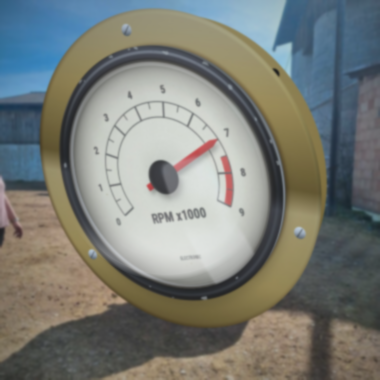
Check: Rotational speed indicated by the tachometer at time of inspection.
7000 rpm
